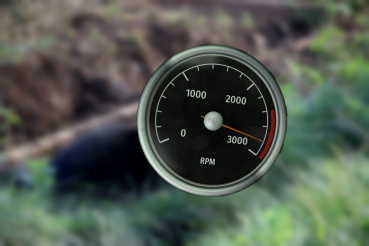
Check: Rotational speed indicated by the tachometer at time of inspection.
2800 rpm
